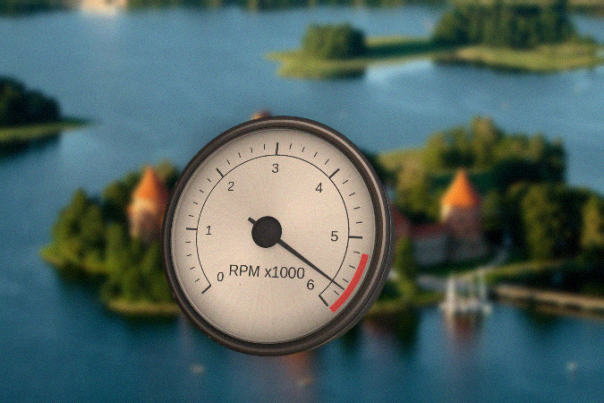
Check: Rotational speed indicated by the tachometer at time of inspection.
5700 rpm
